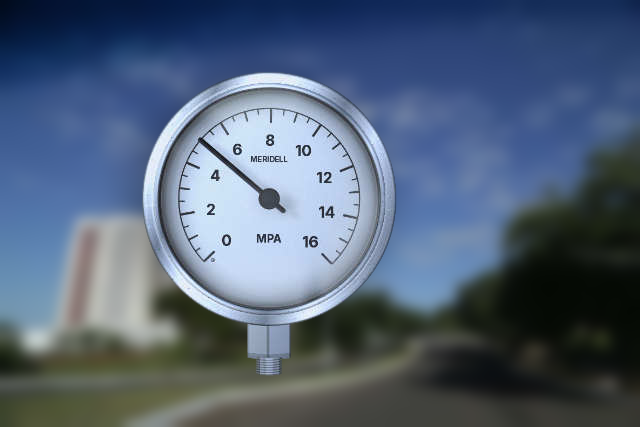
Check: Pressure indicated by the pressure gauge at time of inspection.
5 MPa
